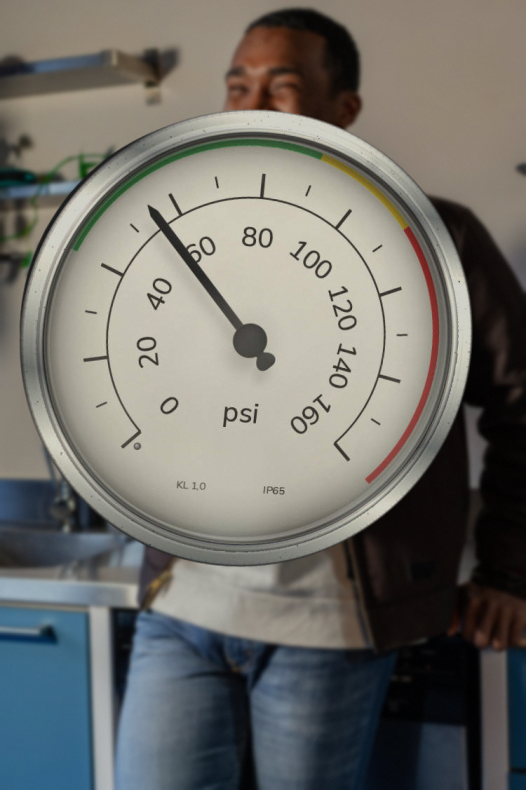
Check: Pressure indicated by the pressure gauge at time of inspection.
55 psi
